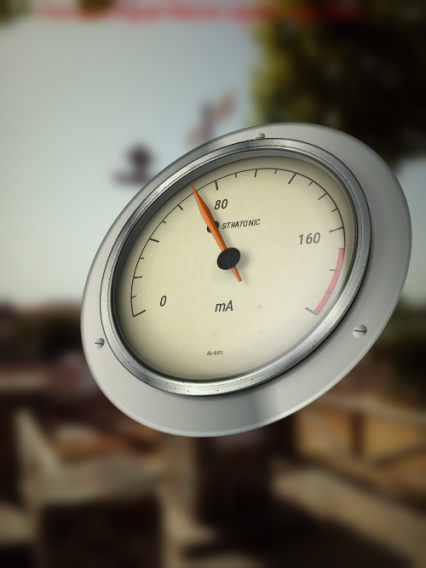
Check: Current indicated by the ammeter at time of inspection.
70 mA
